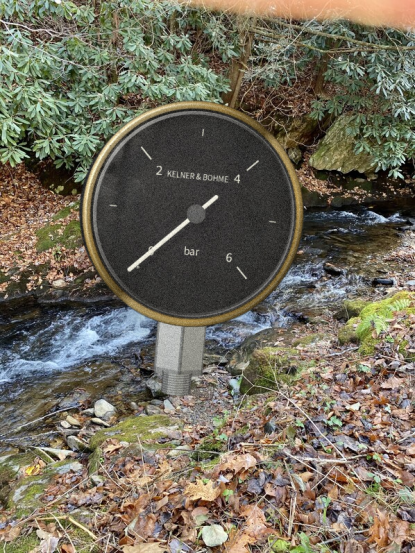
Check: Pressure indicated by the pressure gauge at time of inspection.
0 bar
